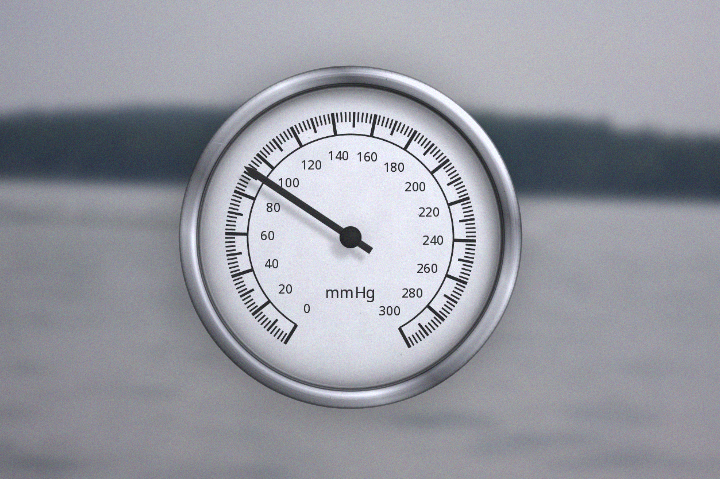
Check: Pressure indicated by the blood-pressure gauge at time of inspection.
92 mmHg
